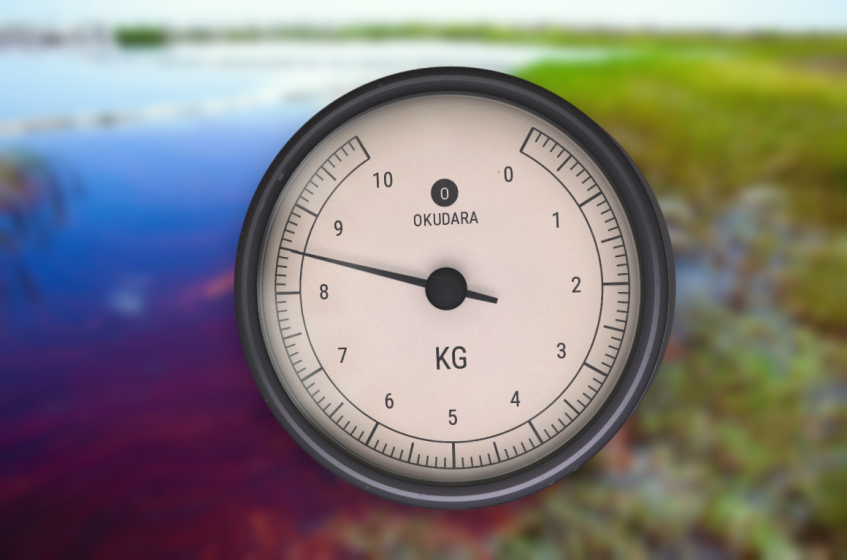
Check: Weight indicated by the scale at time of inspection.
8.5 kg
